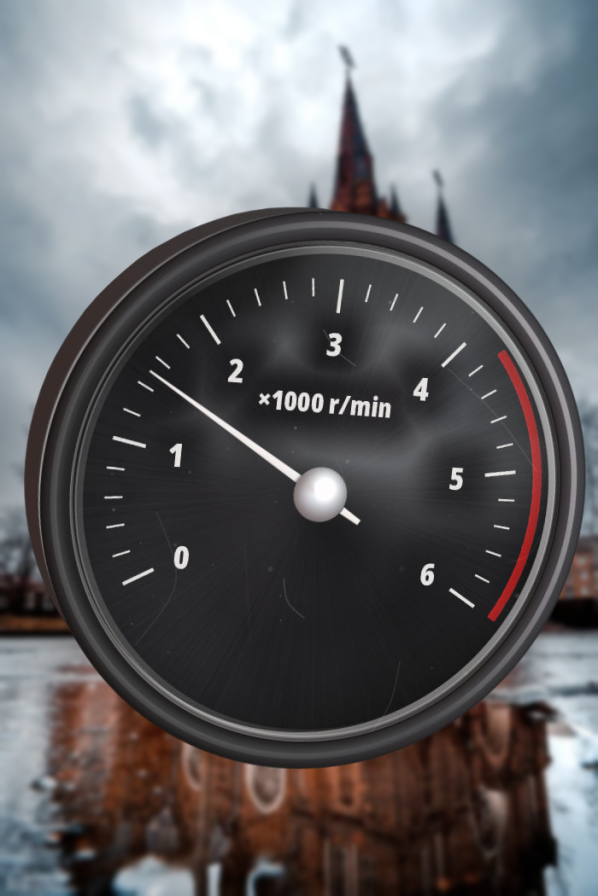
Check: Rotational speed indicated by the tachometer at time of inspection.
1500 rpm
